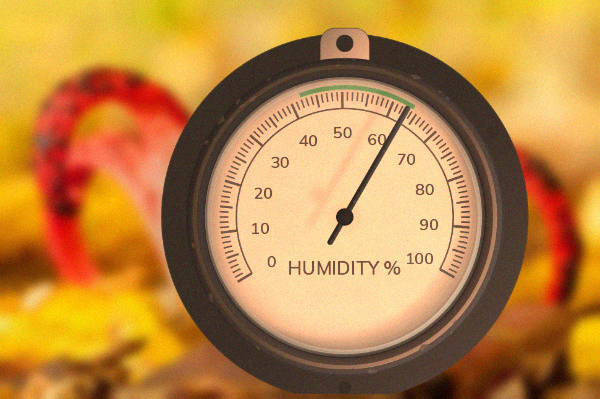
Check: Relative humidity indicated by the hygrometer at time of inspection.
63 %
